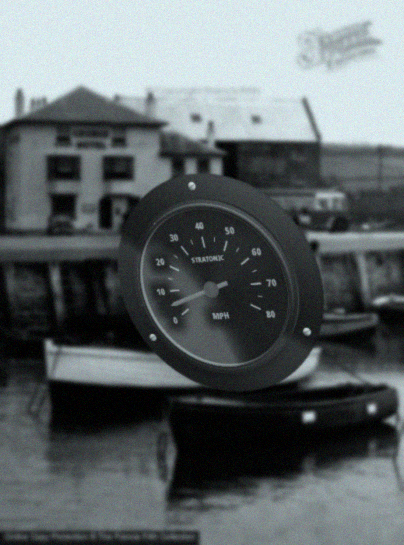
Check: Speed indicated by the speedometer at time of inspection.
5 mph
